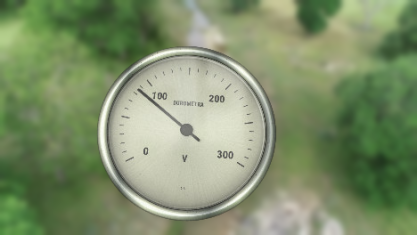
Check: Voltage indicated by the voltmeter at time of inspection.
85 V
